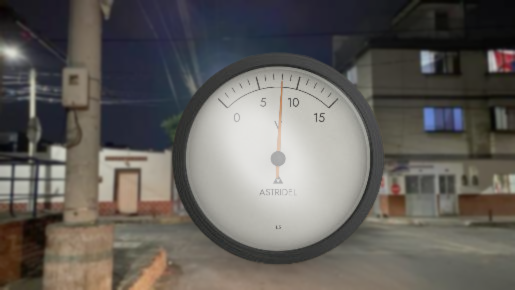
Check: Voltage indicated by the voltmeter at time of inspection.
8 V
